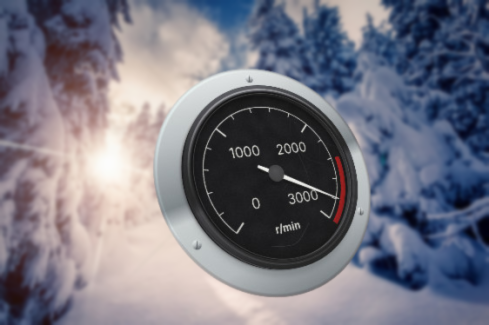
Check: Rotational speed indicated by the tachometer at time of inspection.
2800 rpm
